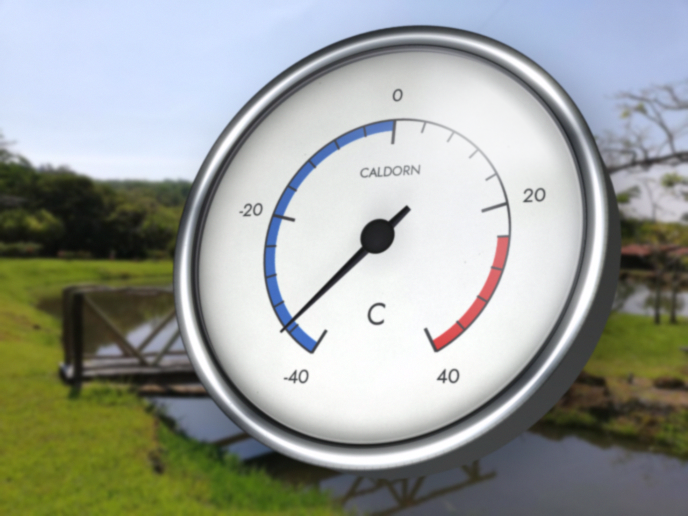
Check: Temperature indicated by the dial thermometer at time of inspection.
-36 °C
